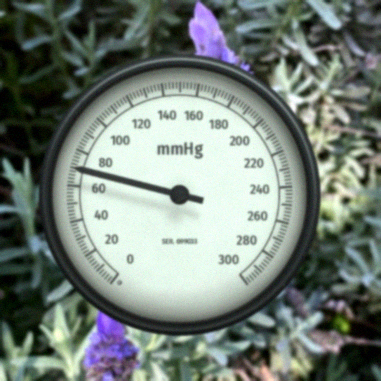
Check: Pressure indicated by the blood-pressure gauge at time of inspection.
70 mmHg
